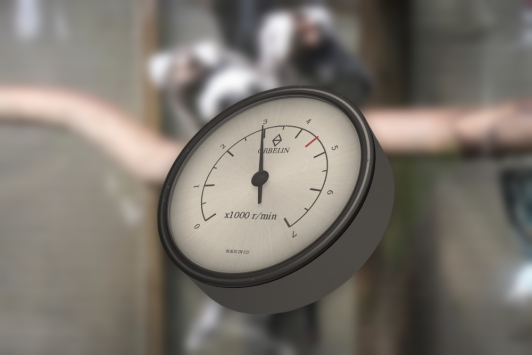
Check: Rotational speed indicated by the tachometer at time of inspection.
3000 rpm
